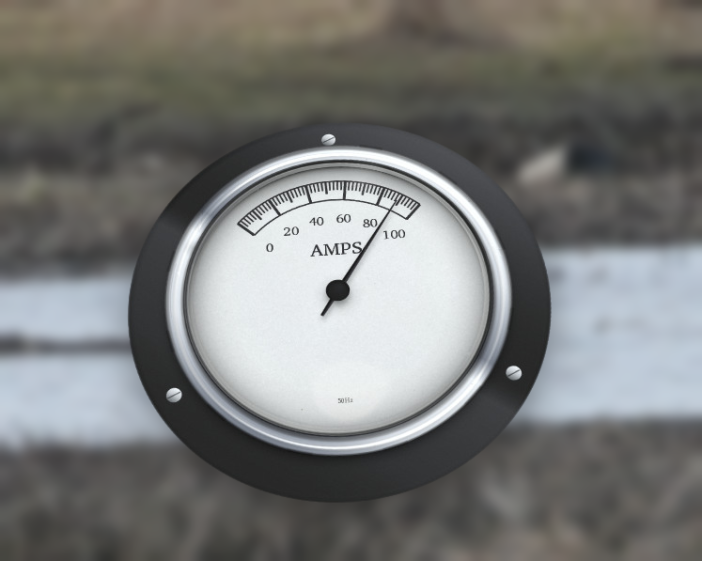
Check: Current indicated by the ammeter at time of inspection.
90 A
